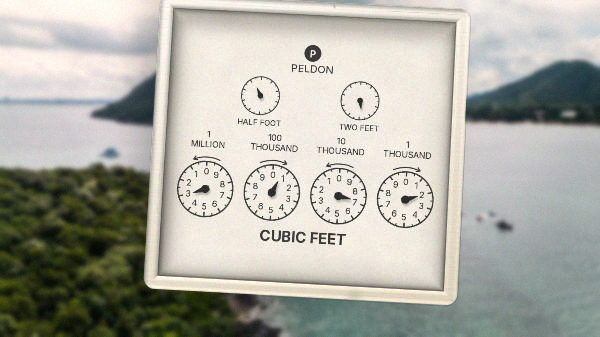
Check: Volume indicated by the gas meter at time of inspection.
307200 ft³
